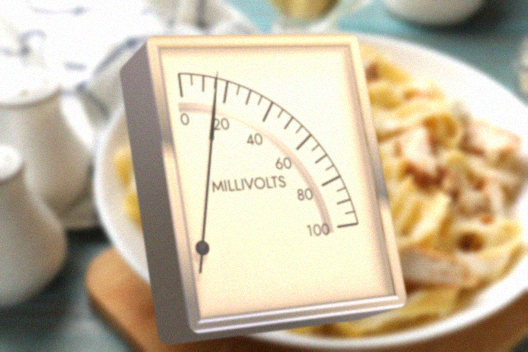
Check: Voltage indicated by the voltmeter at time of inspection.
15 mV
